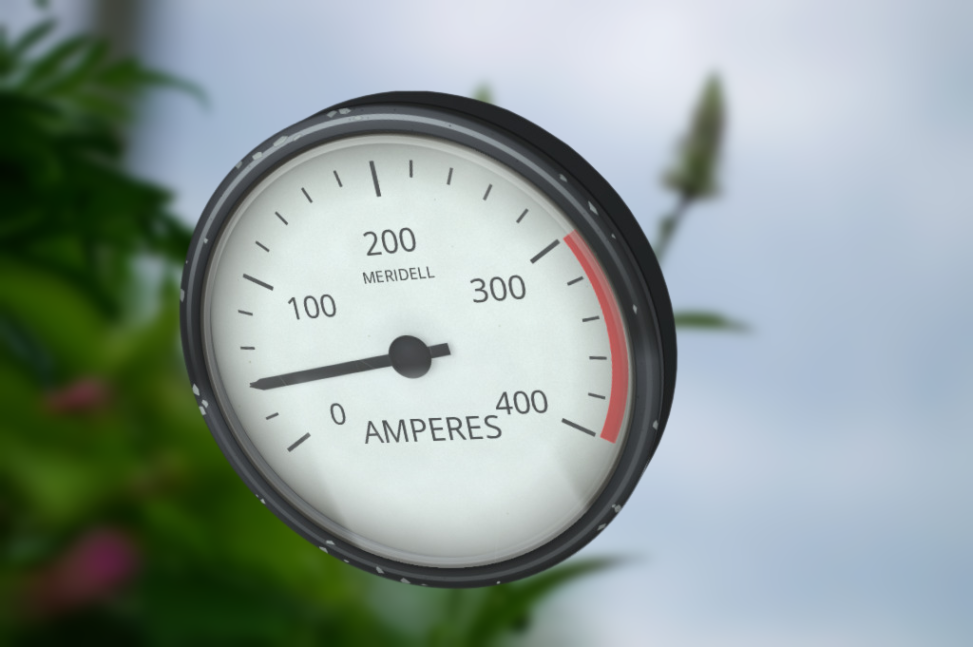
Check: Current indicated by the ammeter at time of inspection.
40 A
